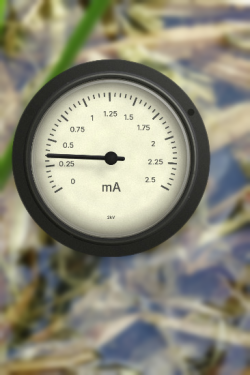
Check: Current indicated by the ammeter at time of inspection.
0.35 mA
